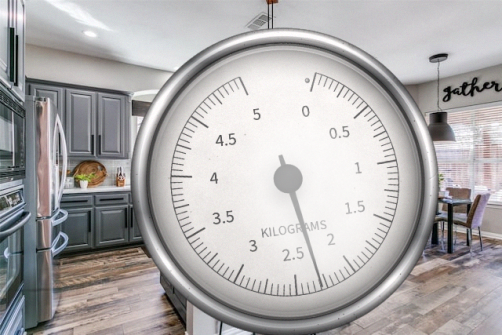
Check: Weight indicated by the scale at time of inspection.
2.3 kg
